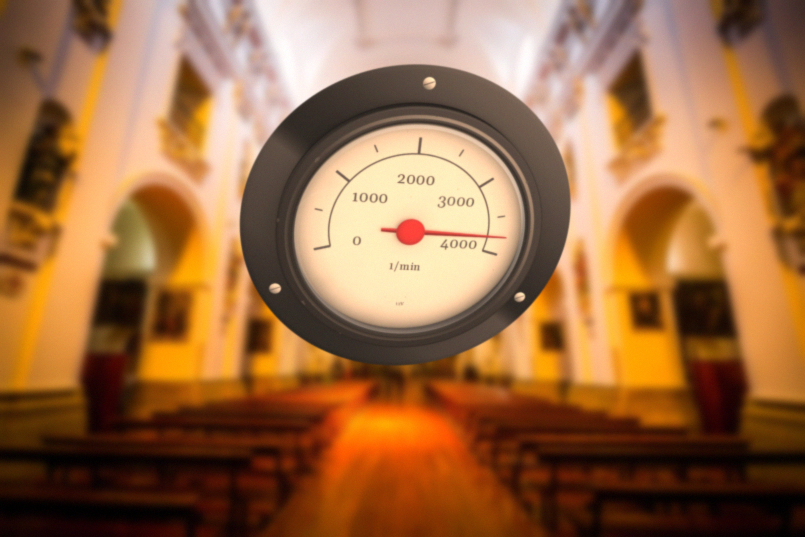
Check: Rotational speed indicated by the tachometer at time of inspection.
3750 rpm
